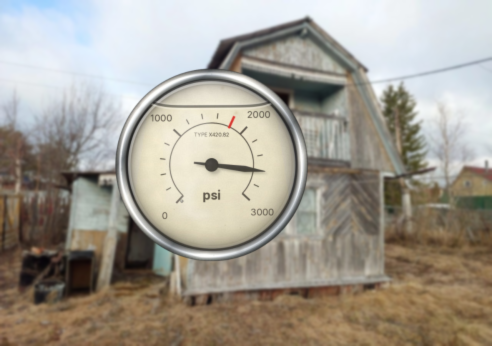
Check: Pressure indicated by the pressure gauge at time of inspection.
2600 psi
